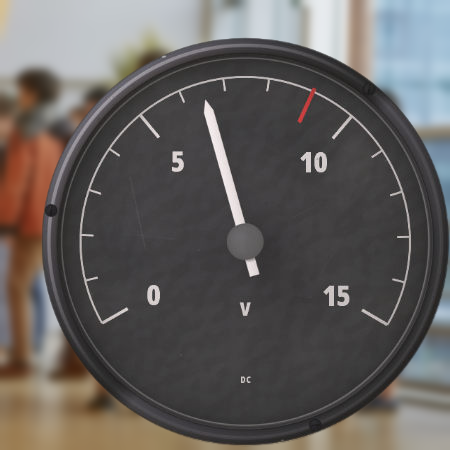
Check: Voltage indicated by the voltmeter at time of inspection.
6.5 V
